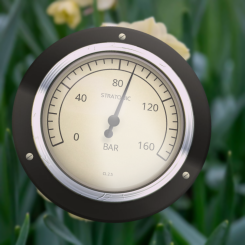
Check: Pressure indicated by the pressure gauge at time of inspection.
90 bar
